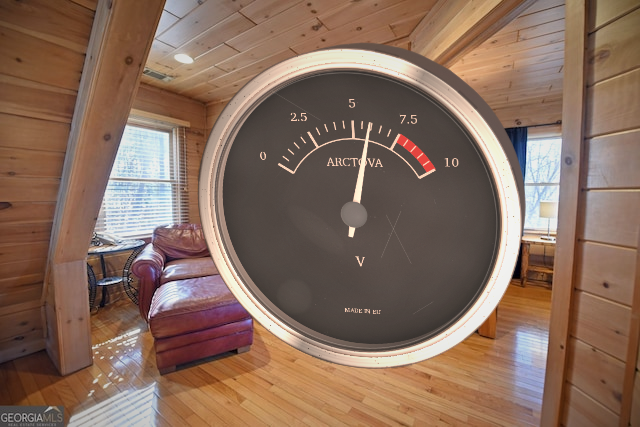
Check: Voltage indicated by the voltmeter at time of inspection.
6 V
